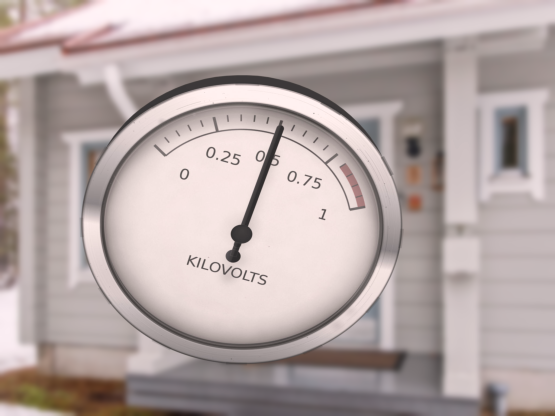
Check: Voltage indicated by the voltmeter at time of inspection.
0.5 kV
